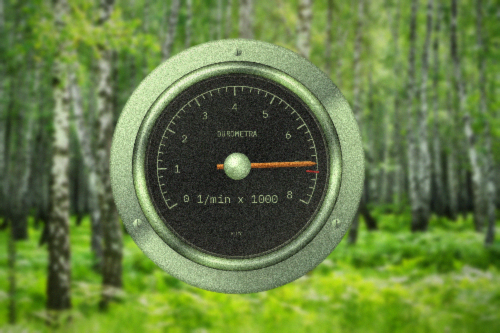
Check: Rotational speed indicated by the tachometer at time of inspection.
7000 rpm
